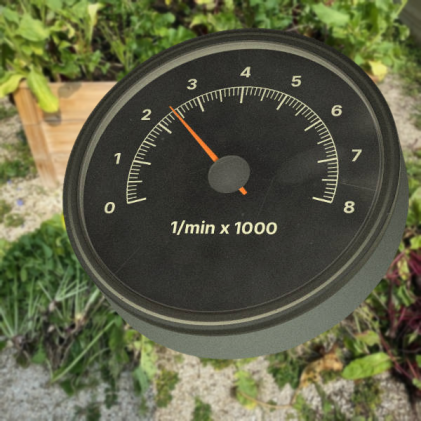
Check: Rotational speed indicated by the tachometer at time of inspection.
2400 rpm
